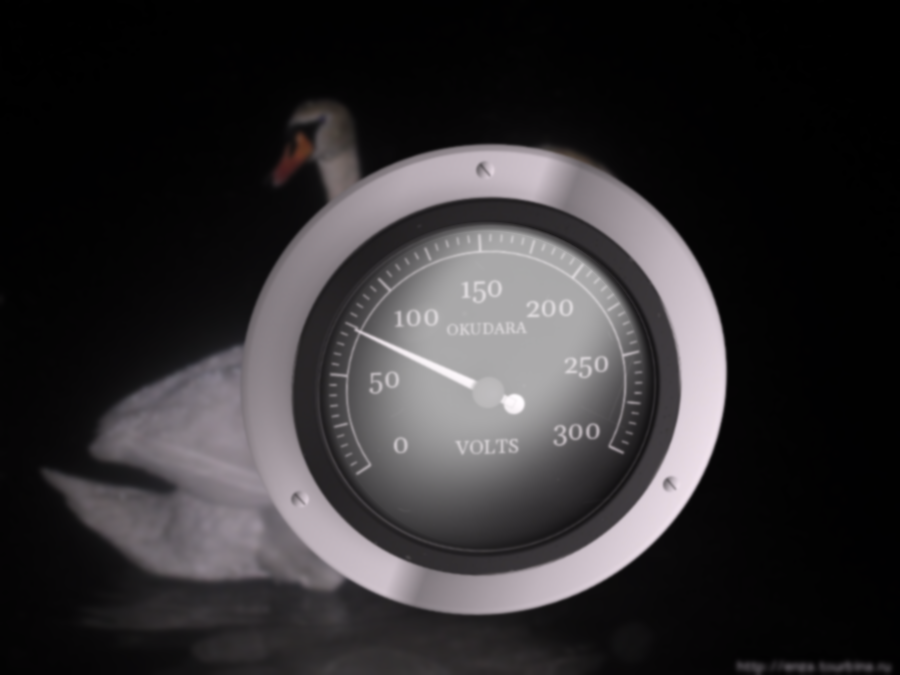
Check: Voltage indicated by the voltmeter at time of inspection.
75 V
